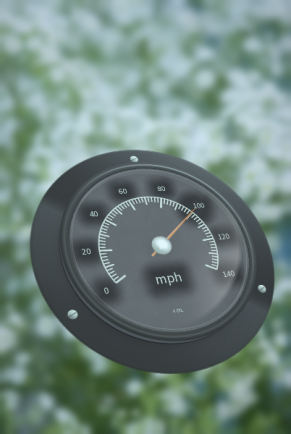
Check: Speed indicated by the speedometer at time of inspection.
100 mph
